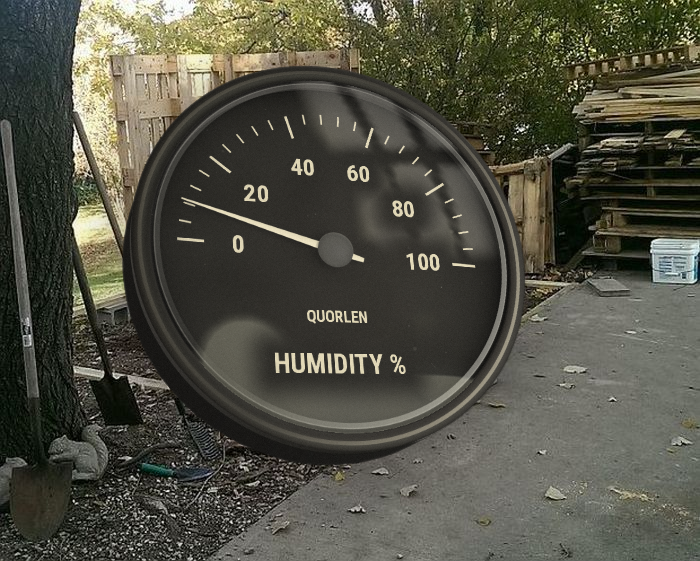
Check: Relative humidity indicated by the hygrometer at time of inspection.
8 %
